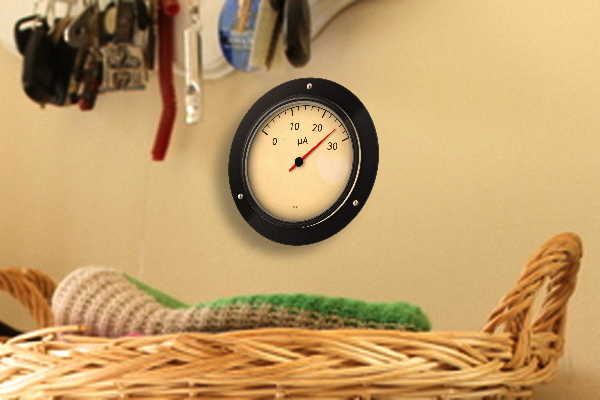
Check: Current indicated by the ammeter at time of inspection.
26 µA
